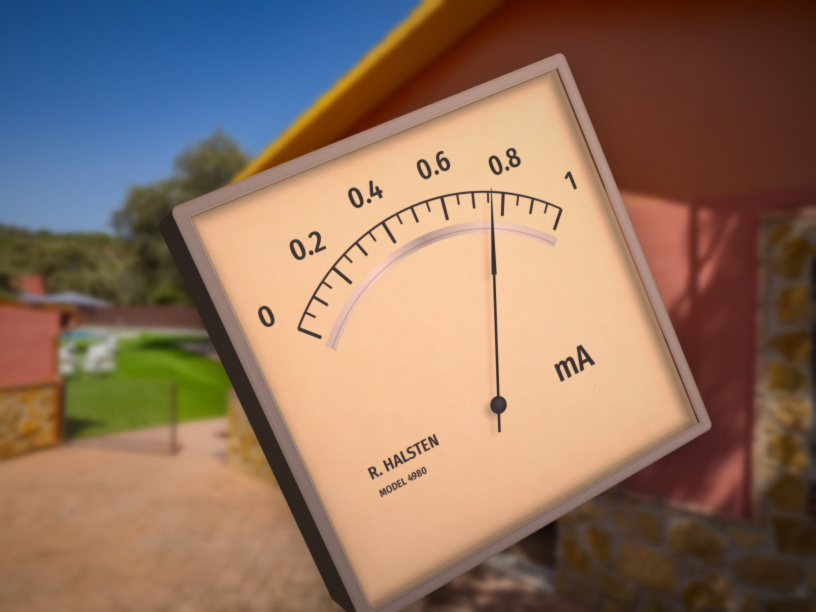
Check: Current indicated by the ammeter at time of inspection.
0.75 mA
